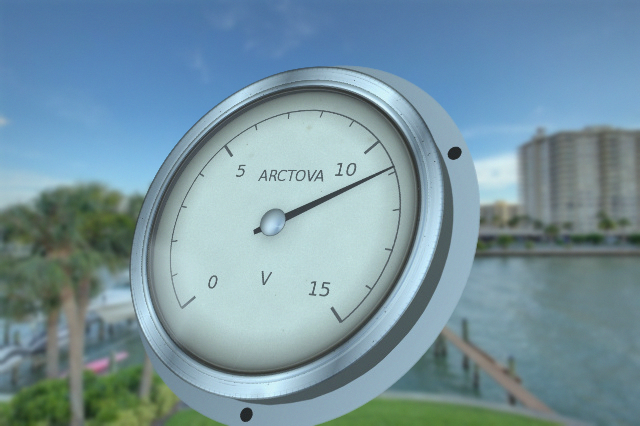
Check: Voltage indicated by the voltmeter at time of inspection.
11 V
